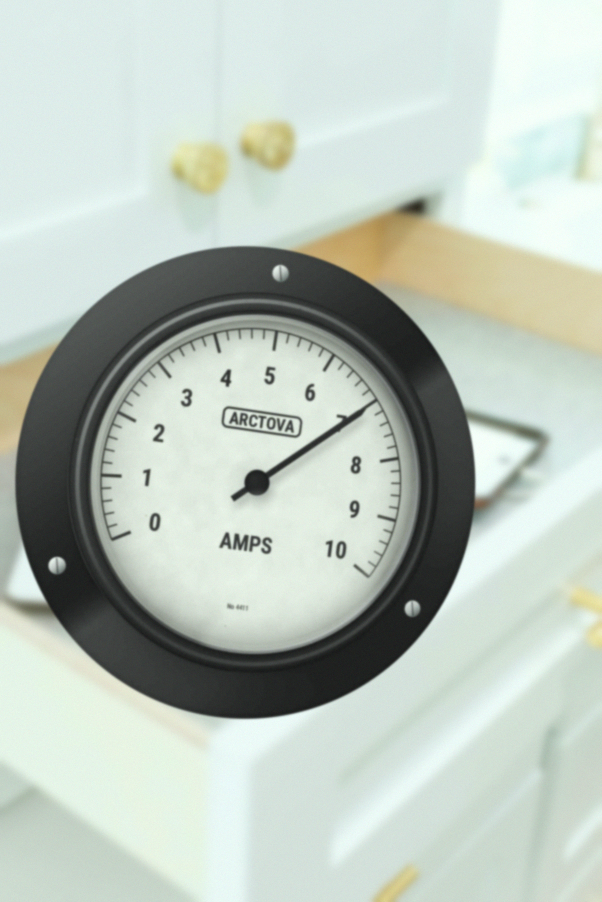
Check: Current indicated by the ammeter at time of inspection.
7 A
